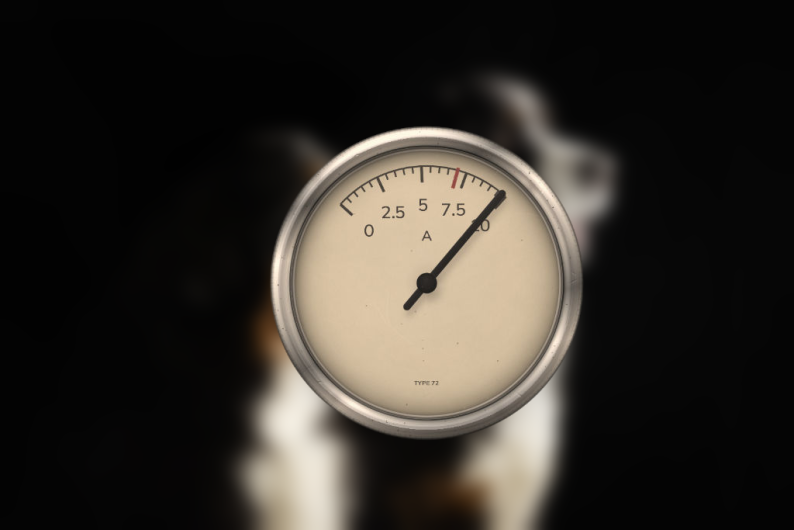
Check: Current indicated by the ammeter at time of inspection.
9.75 A
